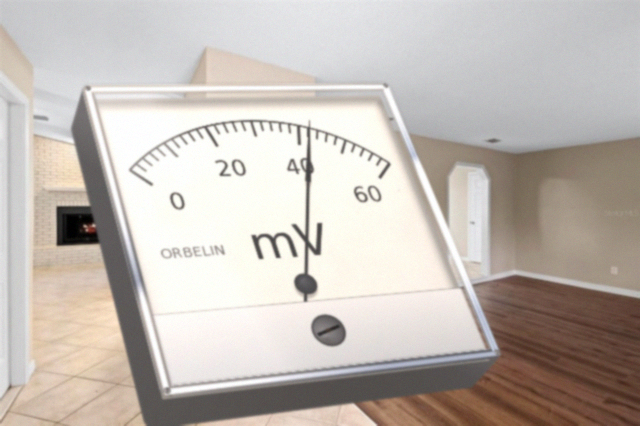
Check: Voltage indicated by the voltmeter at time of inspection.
42 mV
